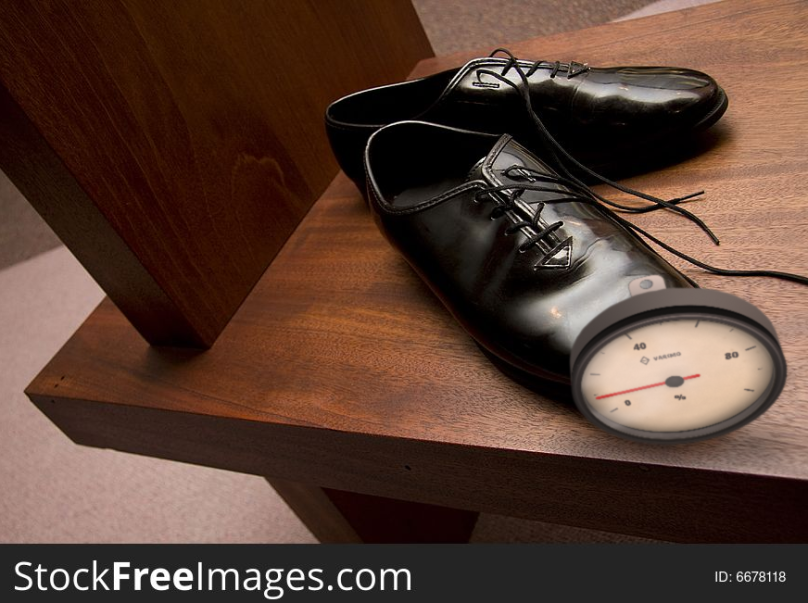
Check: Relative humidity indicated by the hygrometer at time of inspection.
10 %
